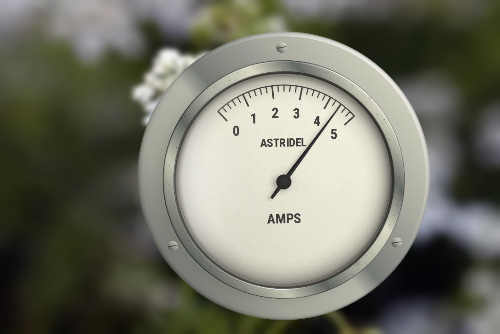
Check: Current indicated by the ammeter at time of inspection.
4.4 A
